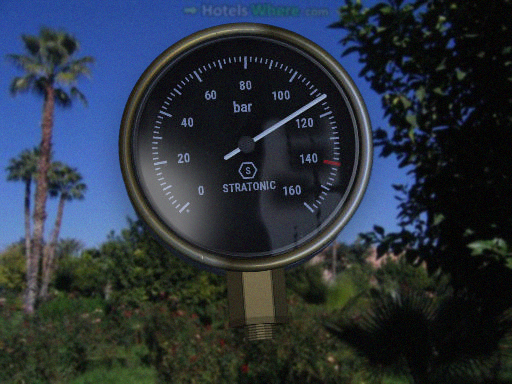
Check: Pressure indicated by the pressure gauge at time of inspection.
114 bar
